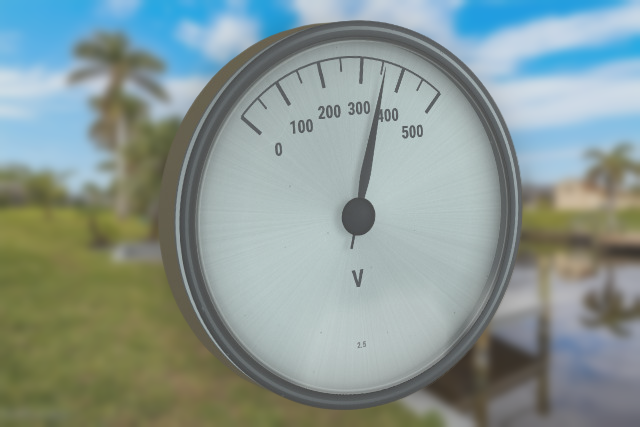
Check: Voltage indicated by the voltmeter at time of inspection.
350 V
